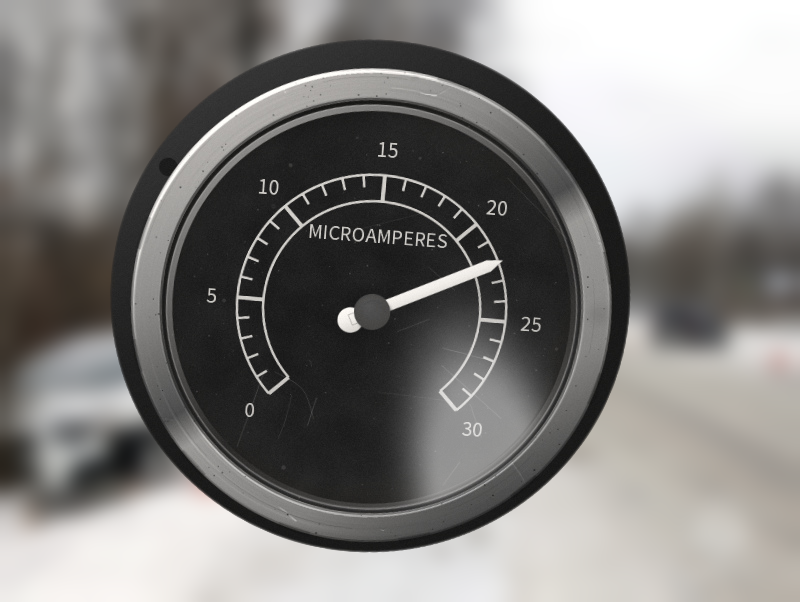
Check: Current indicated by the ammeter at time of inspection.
22 µA
